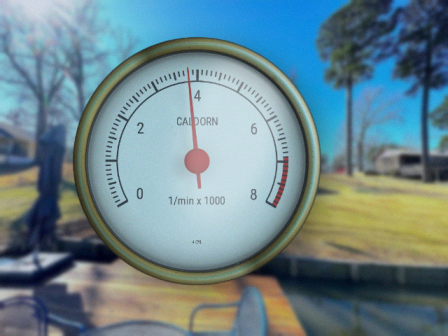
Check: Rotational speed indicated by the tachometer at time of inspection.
3800 rpm
